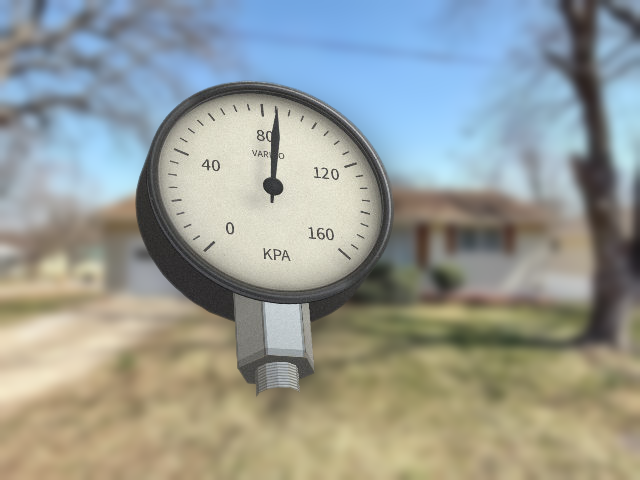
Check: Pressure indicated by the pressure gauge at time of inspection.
85 kPa
